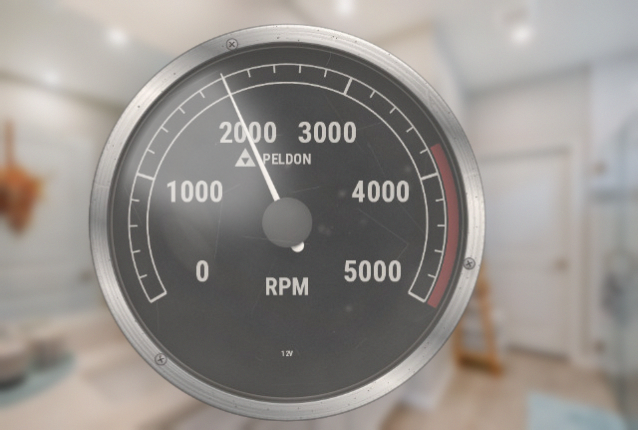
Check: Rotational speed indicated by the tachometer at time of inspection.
2000 rpm
